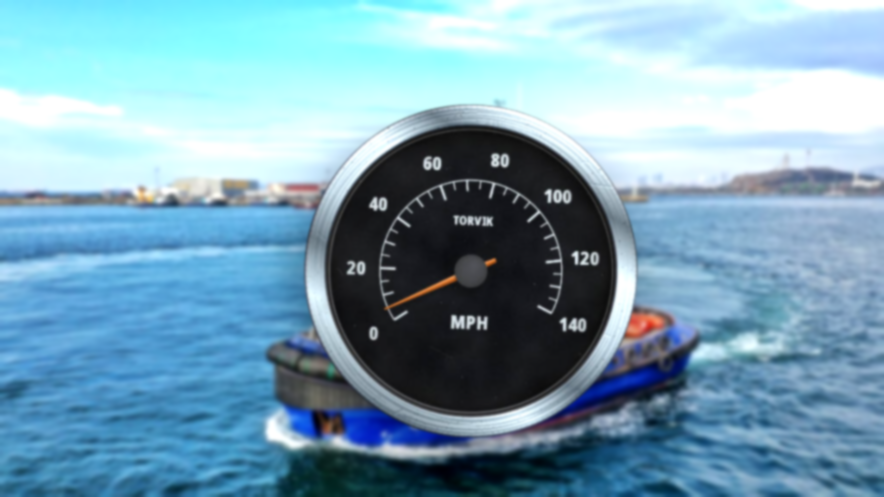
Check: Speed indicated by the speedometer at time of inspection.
5 mph
